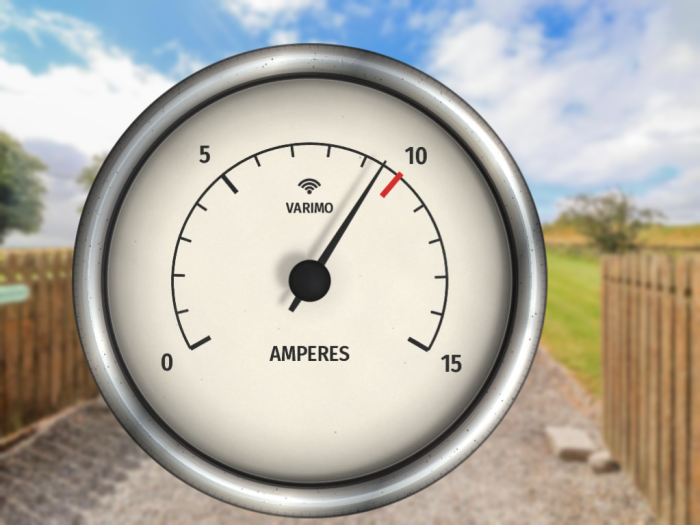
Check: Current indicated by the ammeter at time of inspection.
9.5 A
